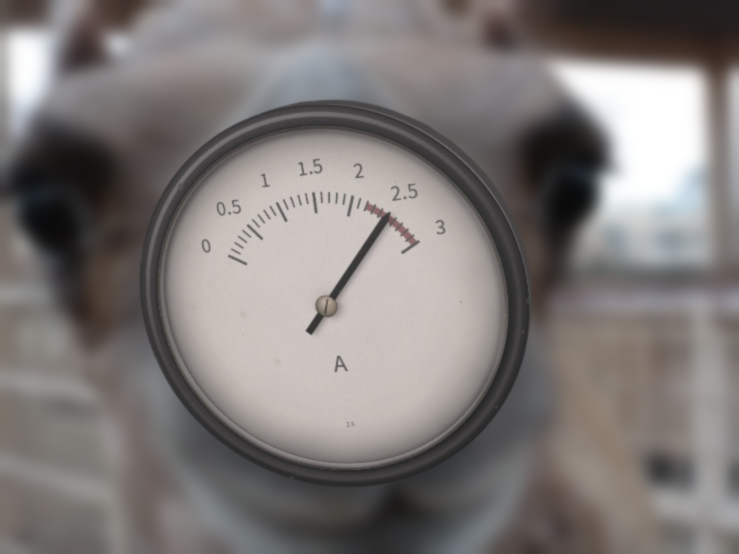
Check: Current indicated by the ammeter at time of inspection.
2.5 A
